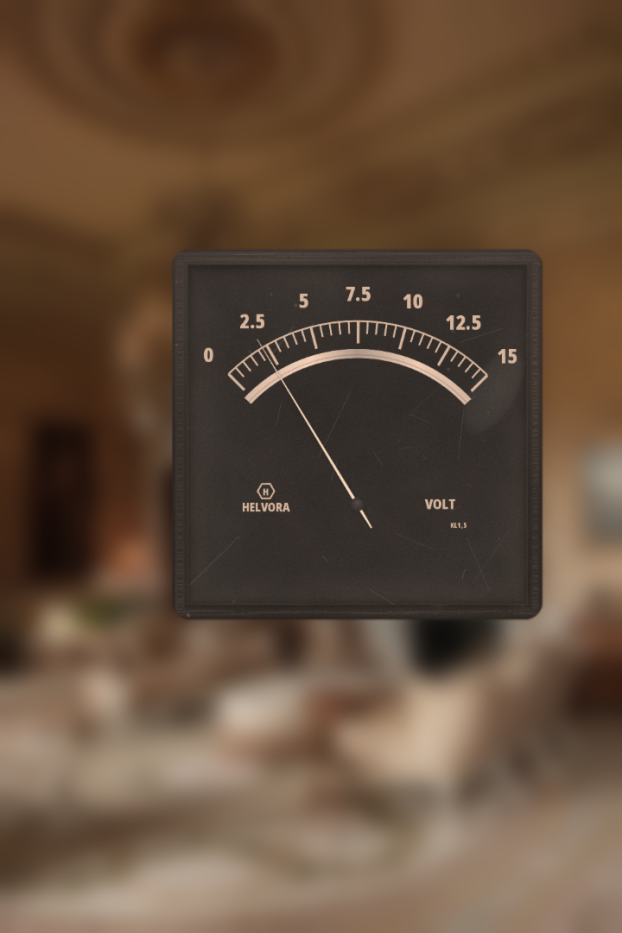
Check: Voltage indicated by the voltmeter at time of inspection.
2.25 V
